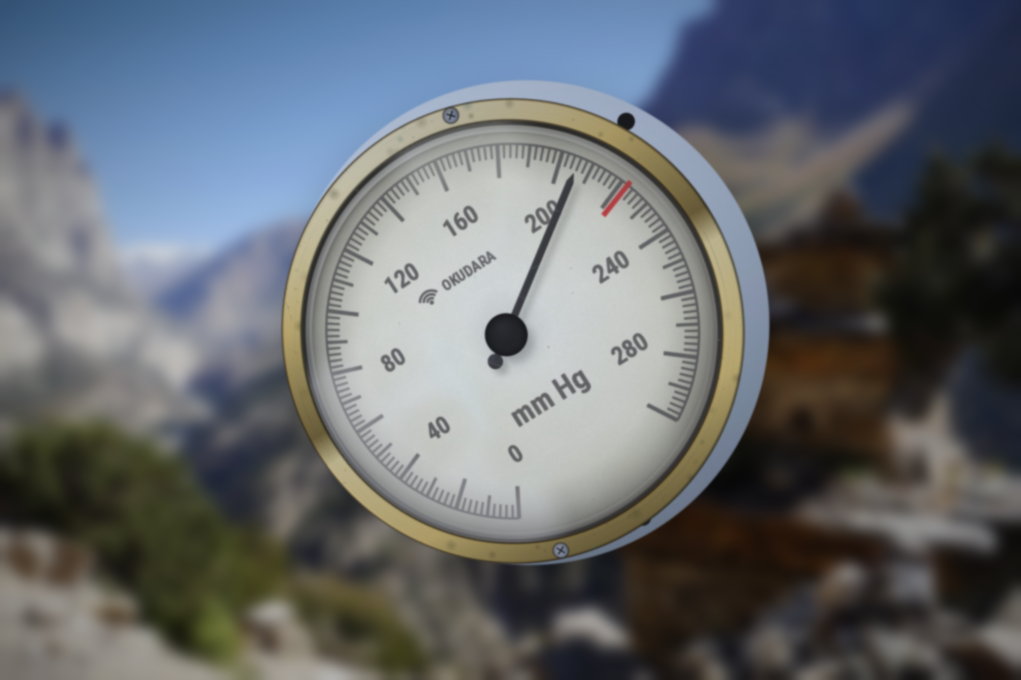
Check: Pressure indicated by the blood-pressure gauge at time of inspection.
206 mmHg
